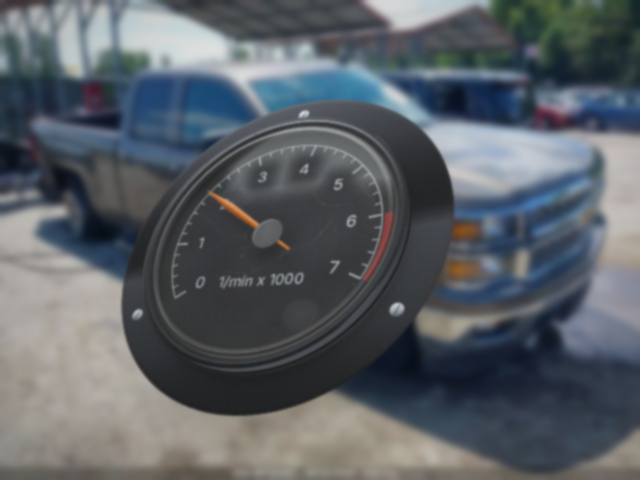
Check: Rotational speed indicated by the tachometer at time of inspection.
2000 rpm
